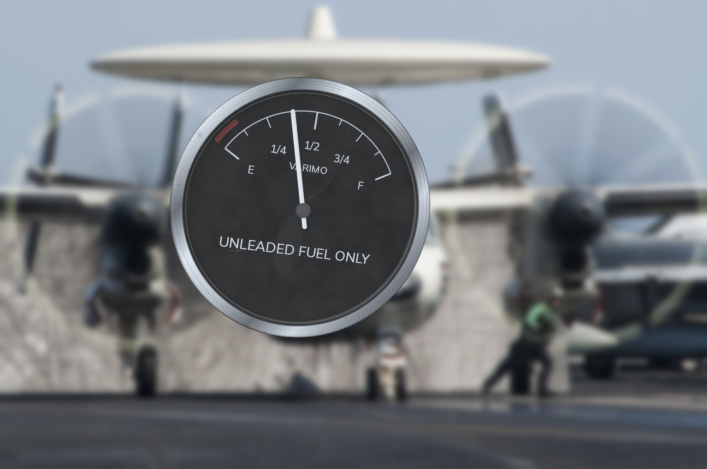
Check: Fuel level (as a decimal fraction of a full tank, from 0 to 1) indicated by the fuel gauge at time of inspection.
0.375
